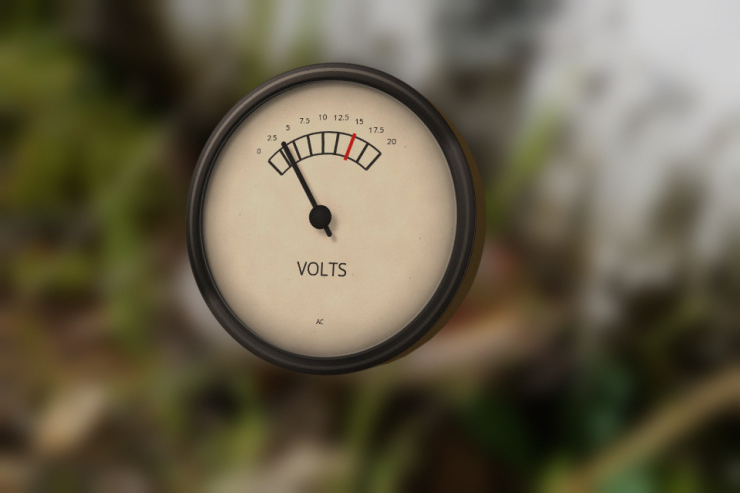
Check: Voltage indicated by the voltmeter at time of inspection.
3.75 V
